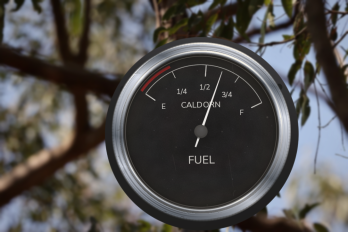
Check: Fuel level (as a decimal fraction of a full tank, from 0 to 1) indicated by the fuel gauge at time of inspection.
0.625
